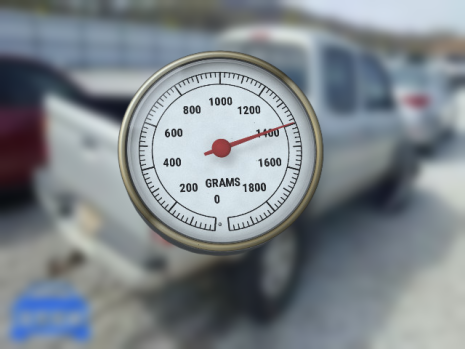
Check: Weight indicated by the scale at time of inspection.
1400 g
